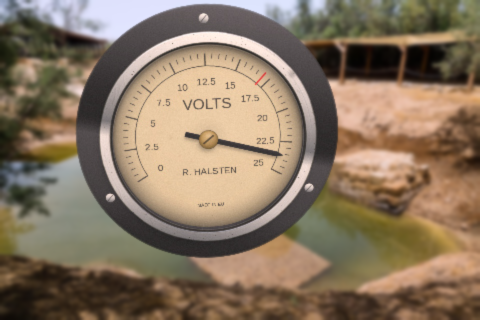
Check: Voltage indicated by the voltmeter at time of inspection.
23.5 V
